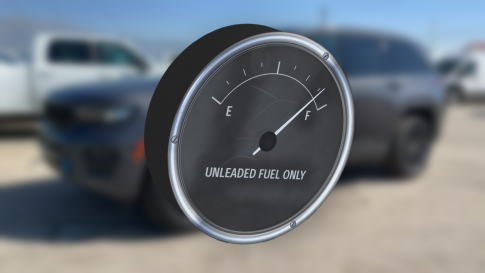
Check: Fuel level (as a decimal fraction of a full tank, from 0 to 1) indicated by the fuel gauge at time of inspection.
0.875
